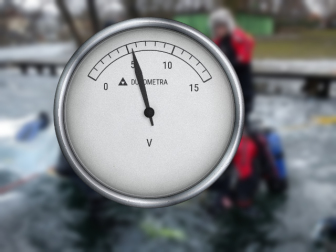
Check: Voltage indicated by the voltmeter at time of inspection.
5.5 V
